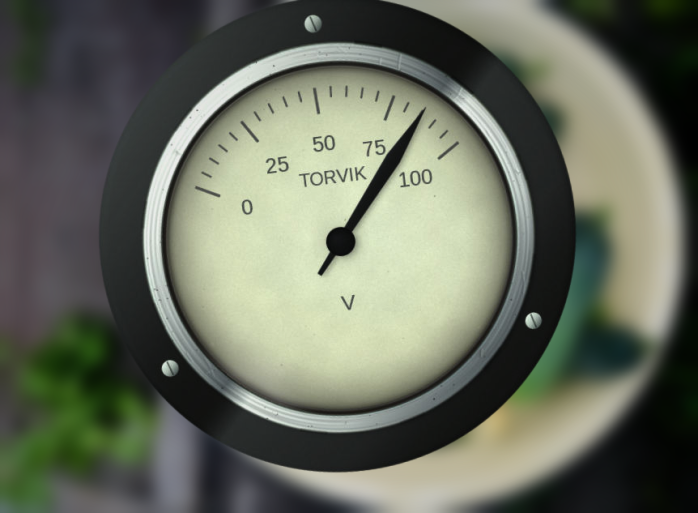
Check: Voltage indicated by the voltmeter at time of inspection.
85 V
